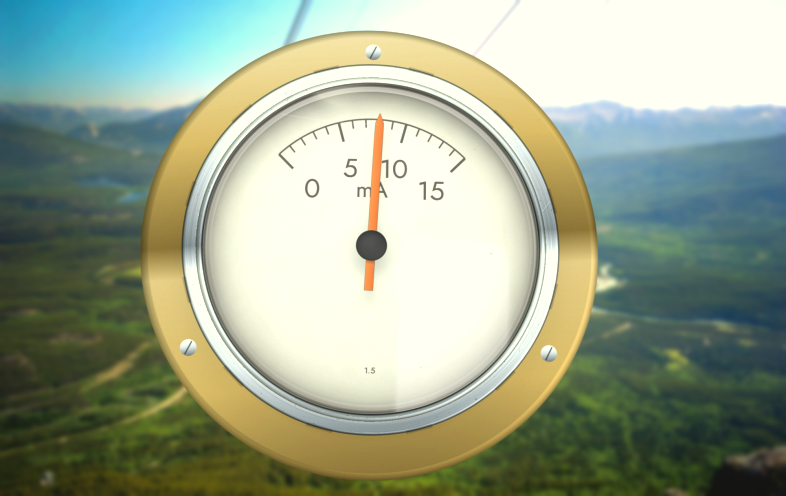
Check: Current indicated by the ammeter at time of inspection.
8 mA
